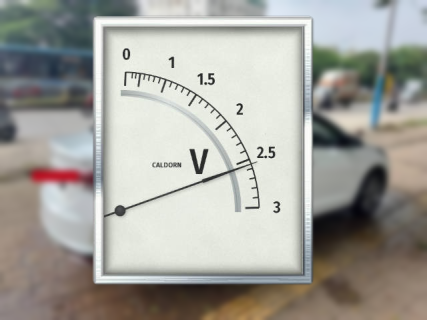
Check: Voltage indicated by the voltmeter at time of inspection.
2.55 V
